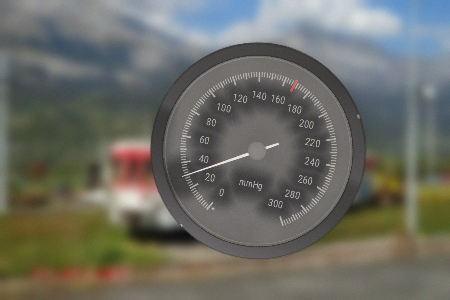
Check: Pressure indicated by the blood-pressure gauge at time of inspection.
30 mmHg
